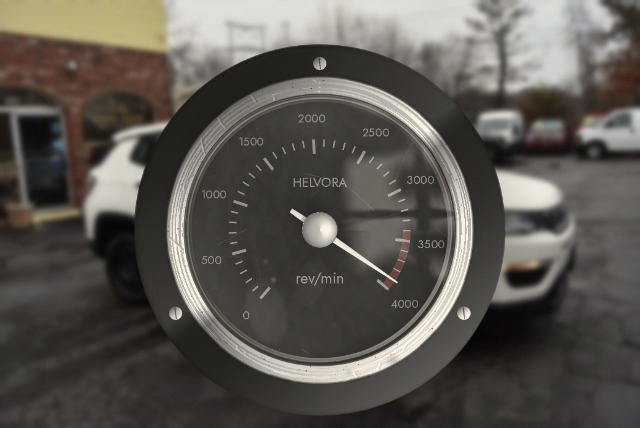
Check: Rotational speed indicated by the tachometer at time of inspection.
3900 rpm
